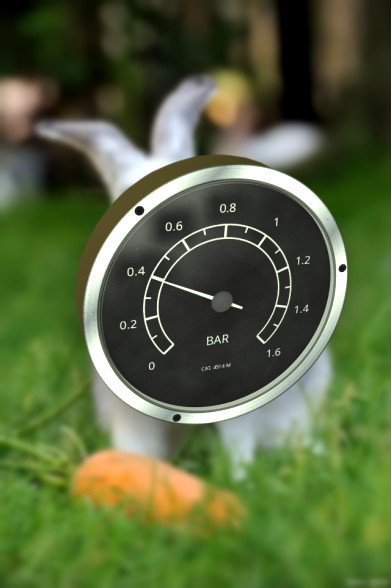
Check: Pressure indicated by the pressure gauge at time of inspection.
0.4 bar
